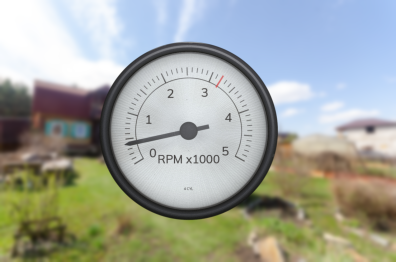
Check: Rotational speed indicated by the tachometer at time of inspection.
400 rpm
